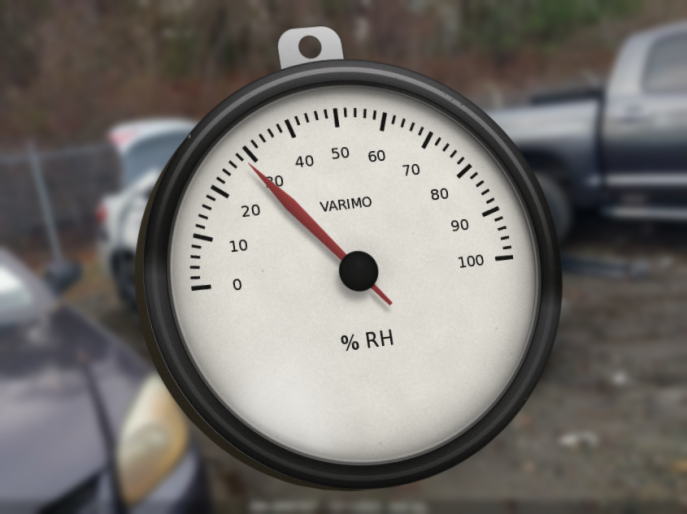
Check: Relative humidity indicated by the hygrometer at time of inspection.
28 %
